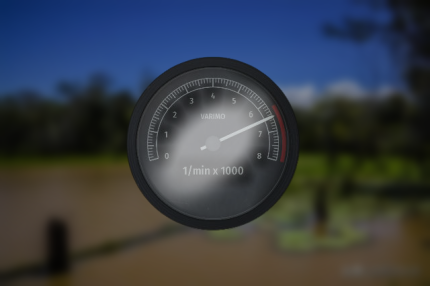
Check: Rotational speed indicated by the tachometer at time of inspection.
6500 rpm
